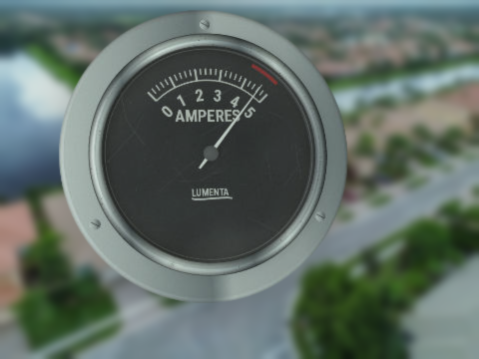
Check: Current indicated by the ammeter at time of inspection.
4.6 A
